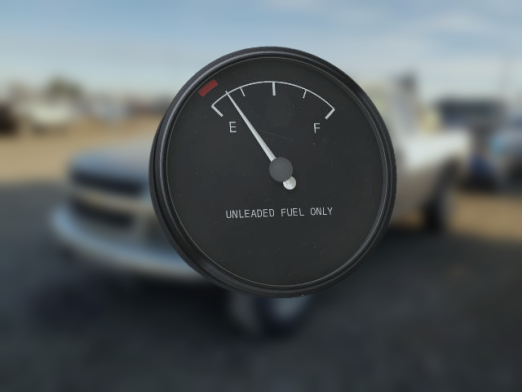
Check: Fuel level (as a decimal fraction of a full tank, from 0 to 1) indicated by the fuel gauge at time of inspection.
0.125
